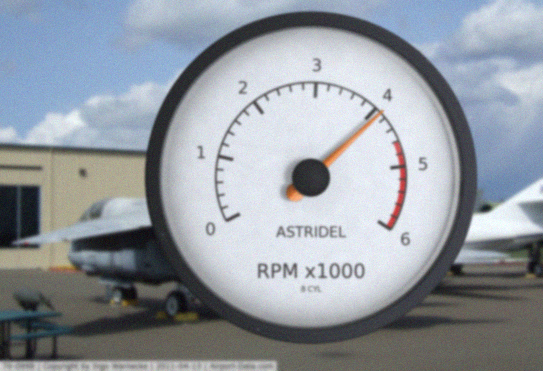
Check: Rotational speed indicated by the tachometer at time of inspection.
4100 rpm
